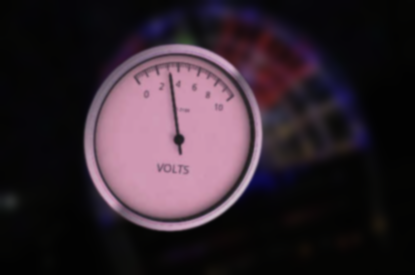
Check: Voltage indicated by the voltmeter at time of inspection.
3 V
